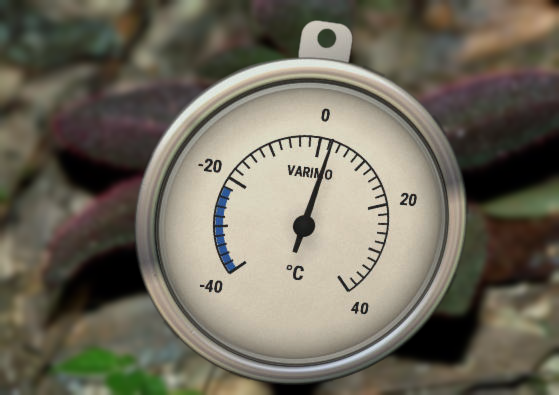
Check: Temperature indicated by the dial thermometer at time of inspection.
2 °C
